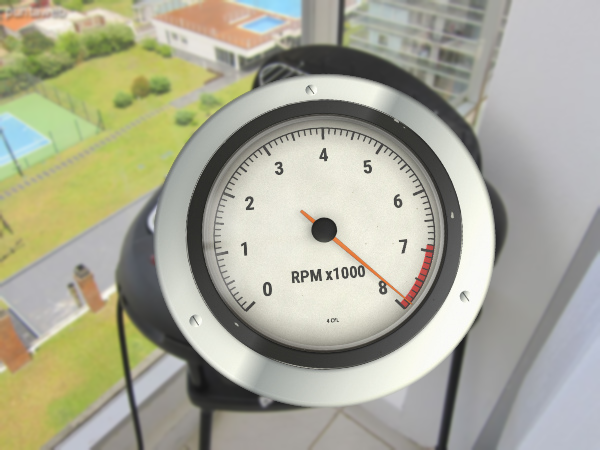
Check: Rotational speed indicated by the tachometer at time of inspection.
7900 rpm
